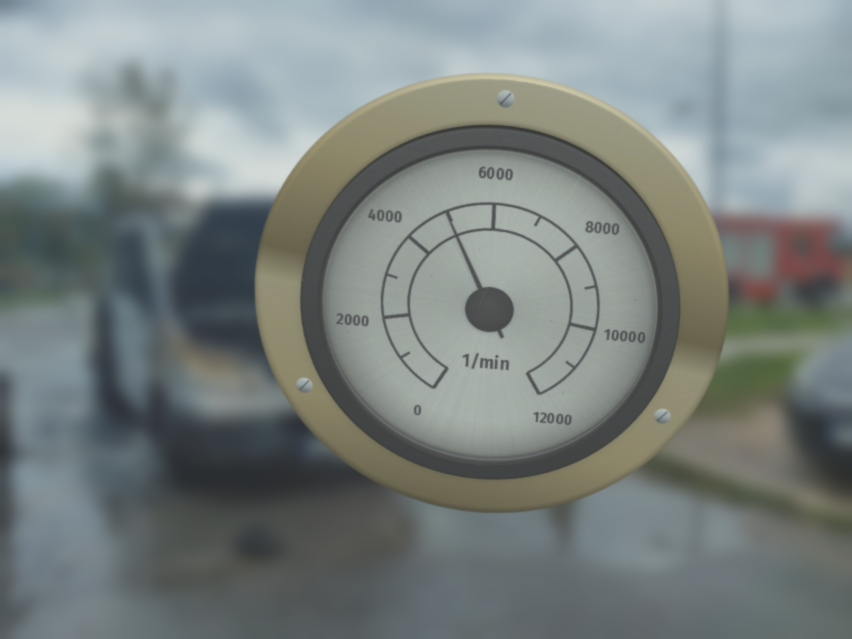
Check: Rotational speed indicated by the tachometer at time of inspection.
5000 rpm
